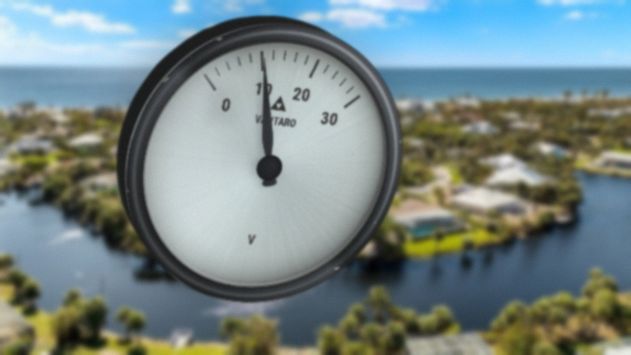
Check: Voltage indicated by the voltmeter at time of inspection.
10 V
